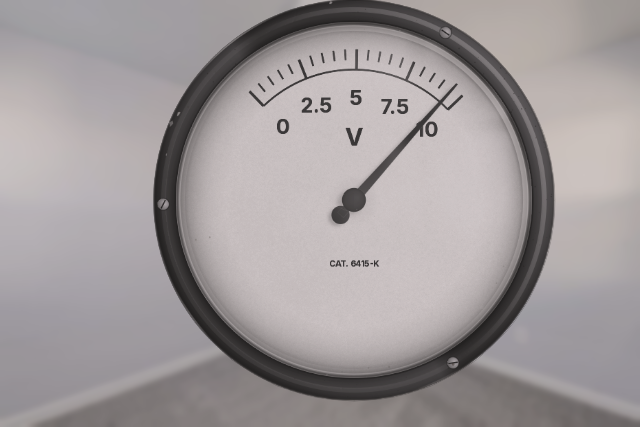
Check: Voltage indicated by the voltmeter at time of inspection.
9.5 V
